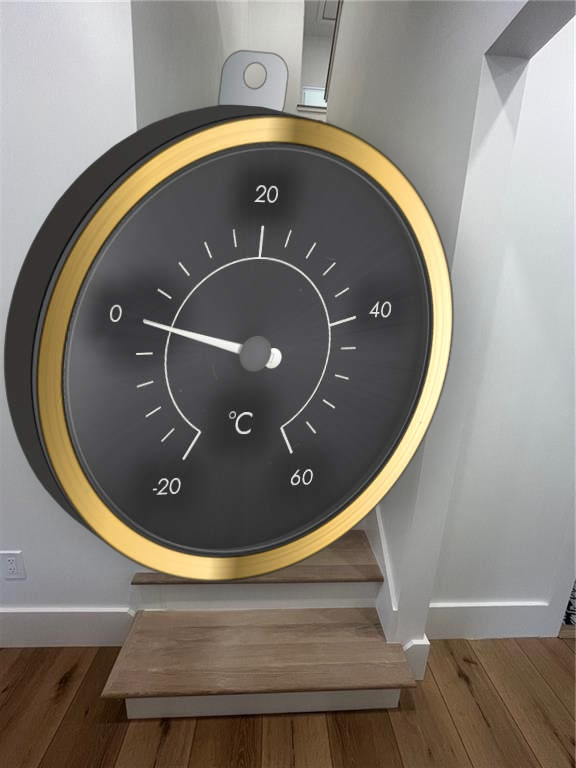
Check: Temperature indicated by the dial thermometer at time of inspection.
0 °C
